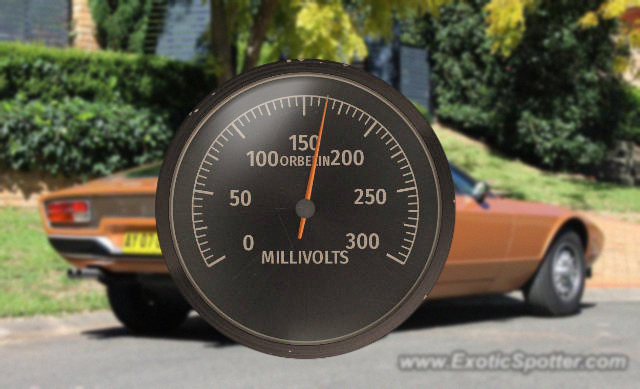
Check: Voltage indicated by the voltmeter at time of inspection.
165 mV
